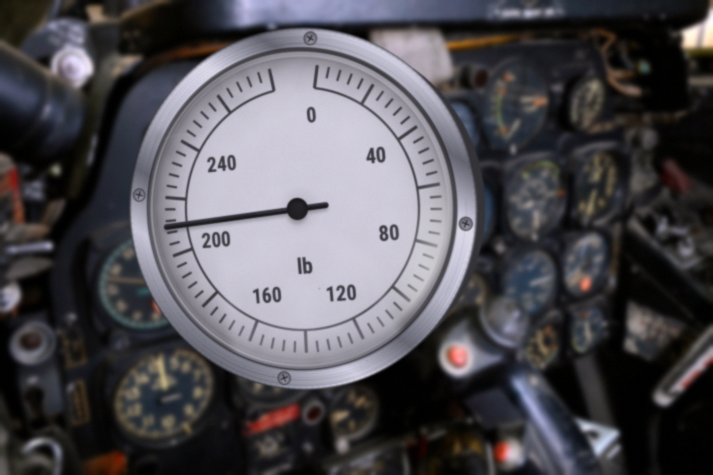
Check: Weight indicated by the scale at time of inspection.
210 lb
